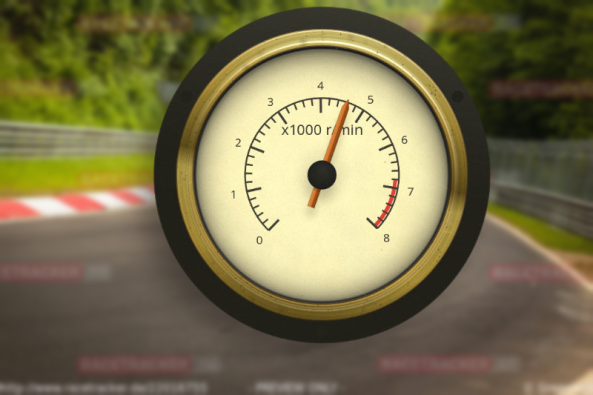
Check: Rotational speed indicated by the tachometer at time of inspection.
4600 rpm
